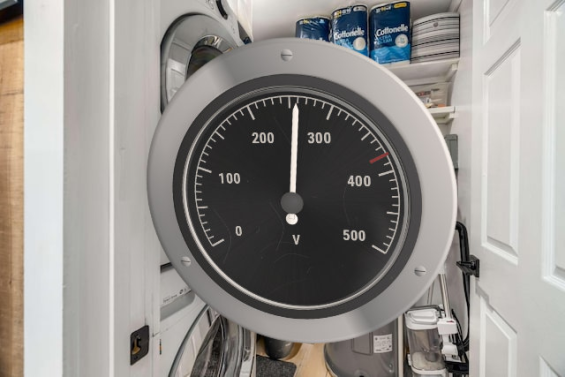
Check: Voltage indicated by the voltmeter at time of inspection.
260 V
